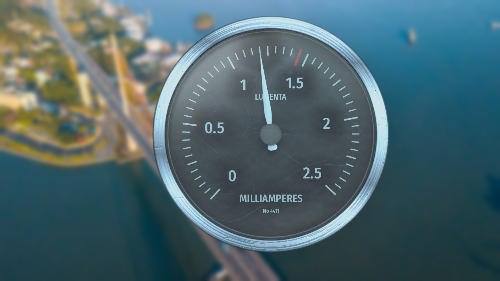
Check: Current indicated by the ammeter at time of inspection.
1.2 mA
